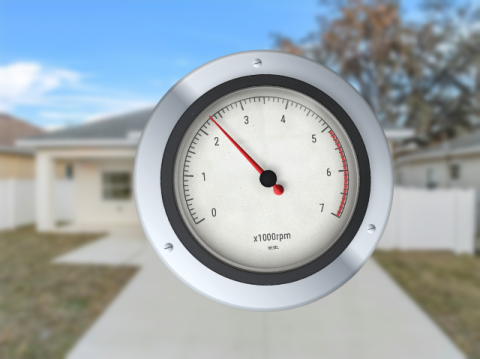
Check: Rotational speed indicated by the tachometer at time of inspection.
2300 rpm
